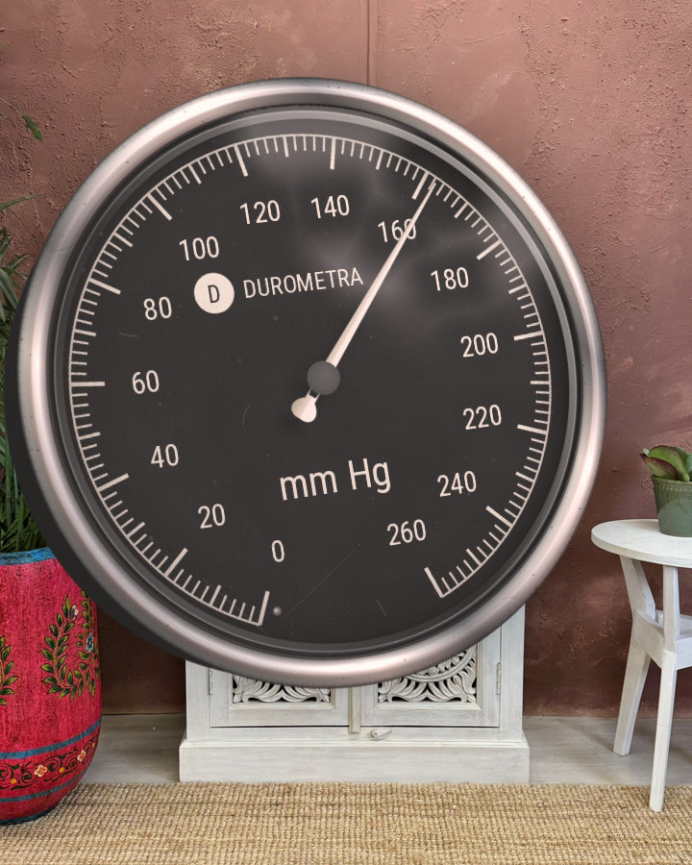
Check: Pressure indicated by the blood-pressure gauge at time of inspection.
162 mmHg
